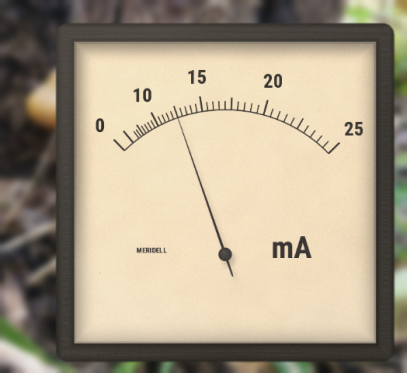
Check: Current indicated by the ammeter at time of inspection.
12.5 mA
